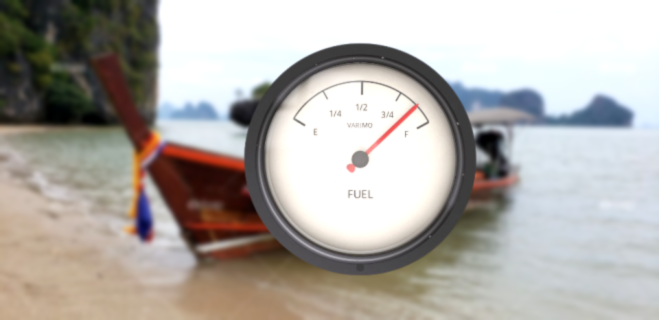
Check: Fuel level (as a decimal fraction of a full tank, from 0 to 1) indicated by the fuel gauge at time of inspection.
0.875
